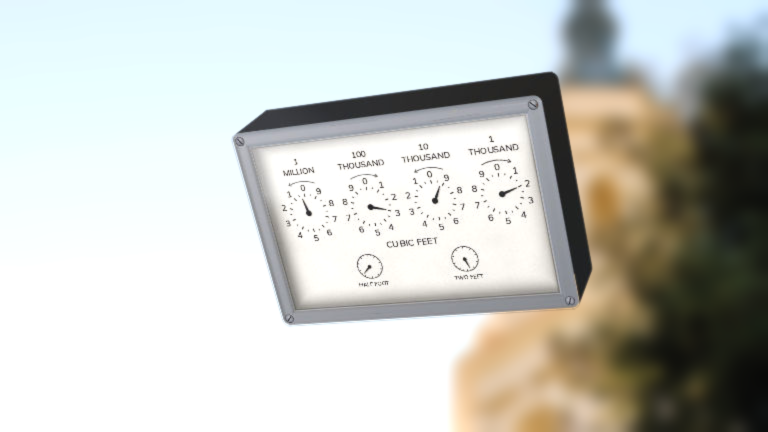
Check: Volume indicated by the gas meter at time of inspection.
29200 ft³
